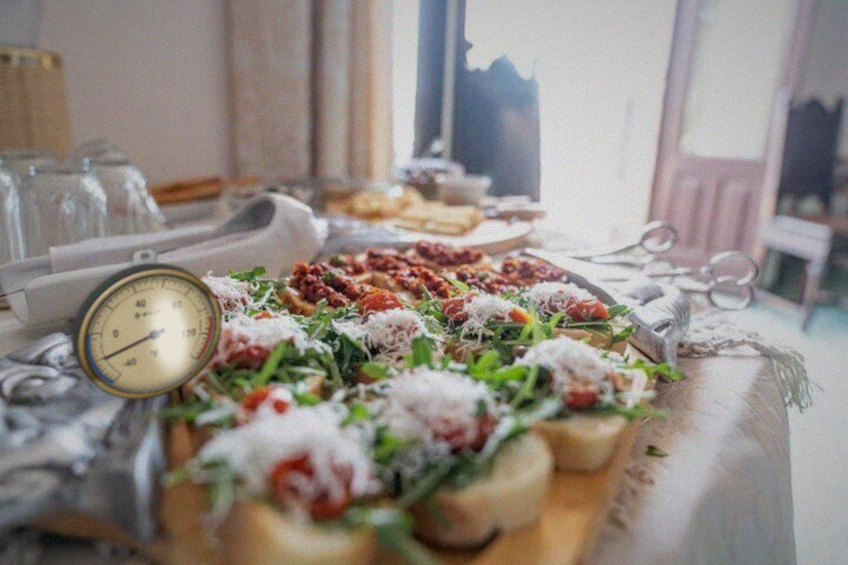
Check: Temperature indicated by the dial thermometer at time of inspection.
-20 °F
